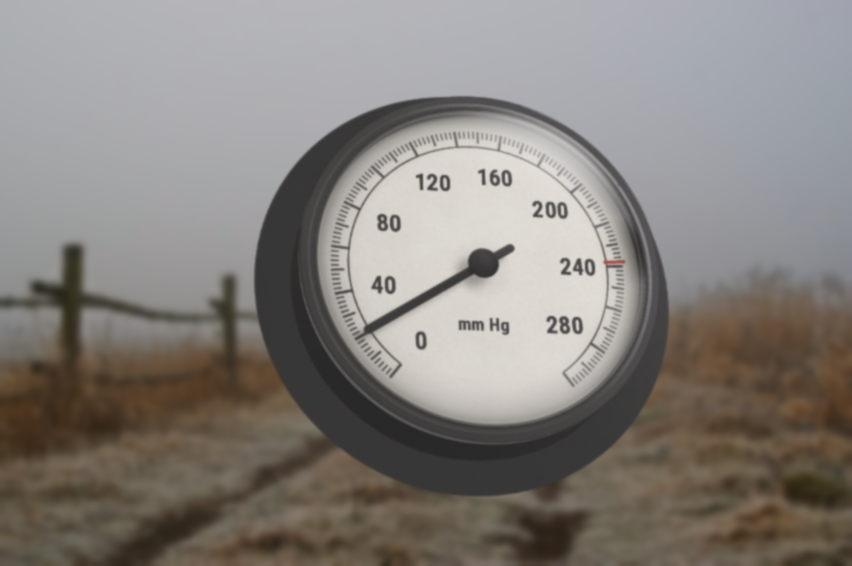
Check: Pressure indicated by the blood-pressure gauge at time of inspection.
20 mmHg
